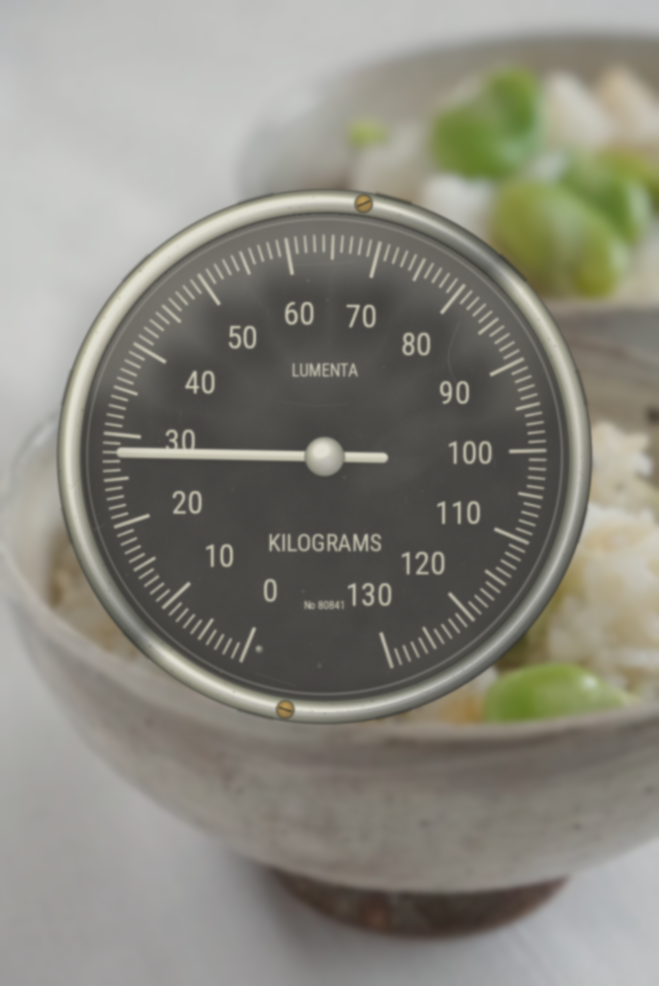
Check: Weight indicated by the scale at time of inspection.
28 kg
